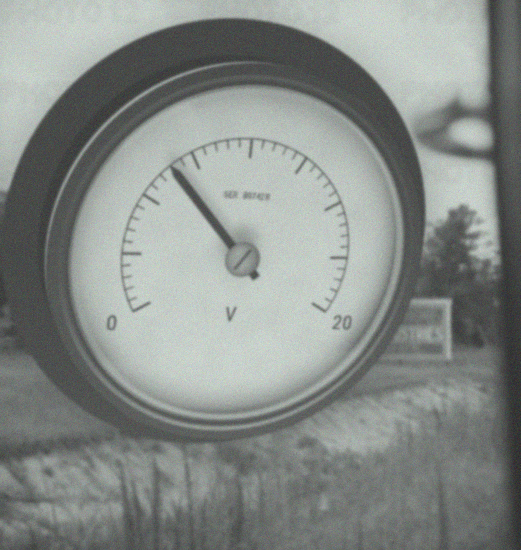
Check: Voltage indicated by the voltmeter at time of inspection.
6.5 V
